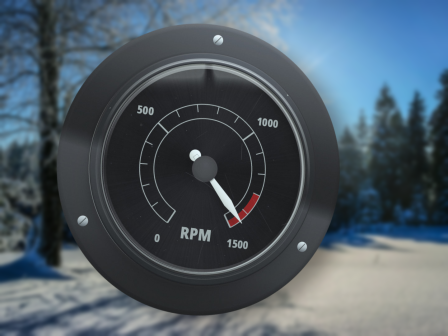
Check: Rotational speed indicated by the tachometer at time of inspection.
1450 rpm
